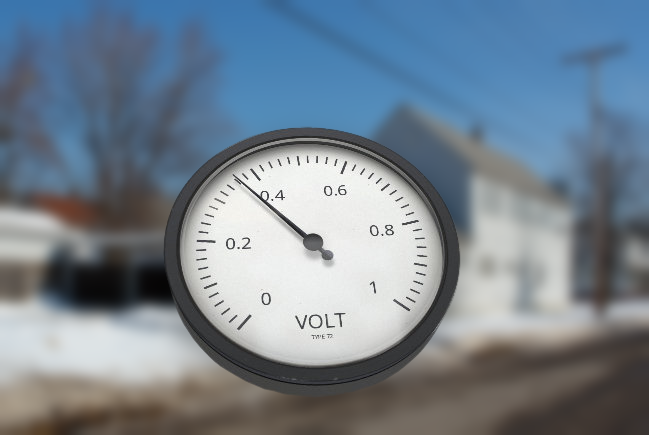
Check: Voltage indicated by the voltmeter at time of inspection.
0.36 V
